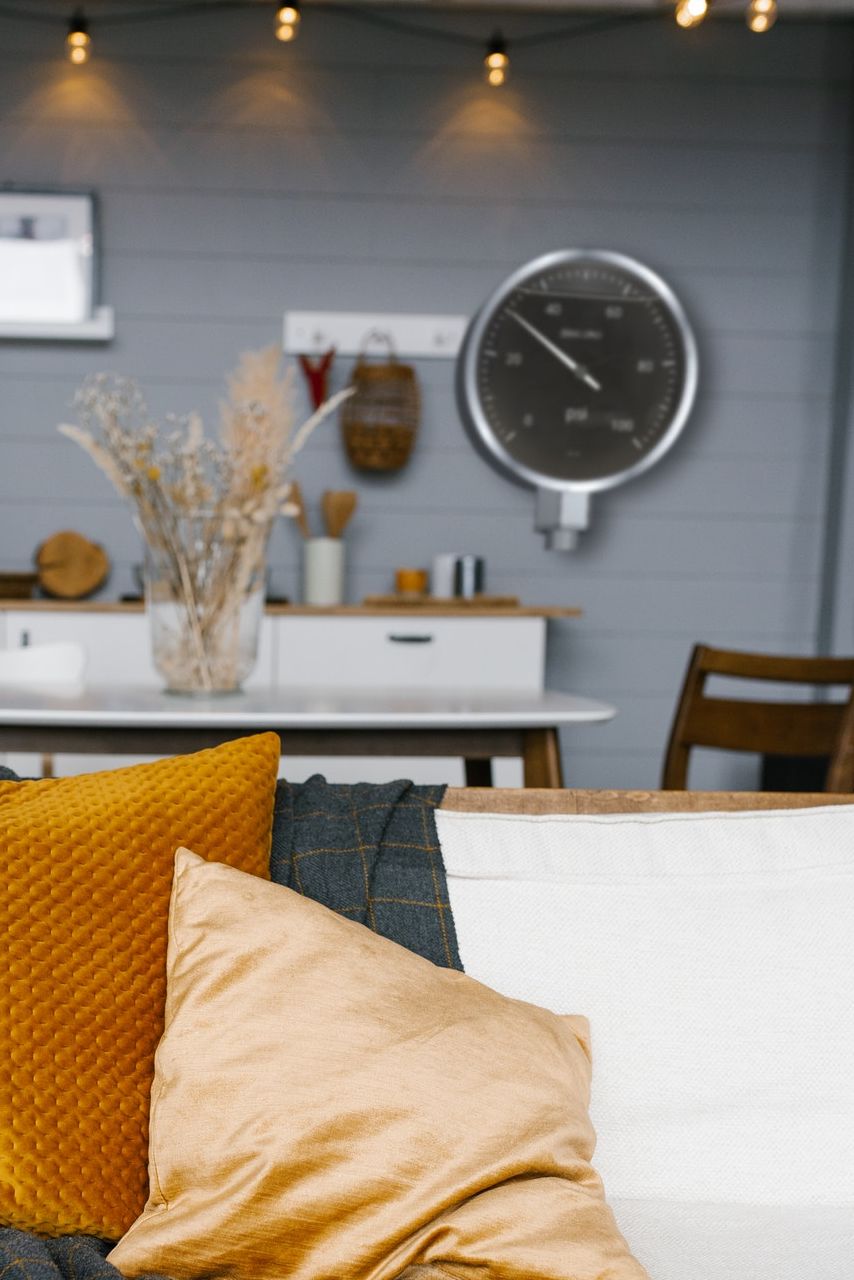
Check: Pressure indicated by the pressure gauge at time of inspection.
30 psi
